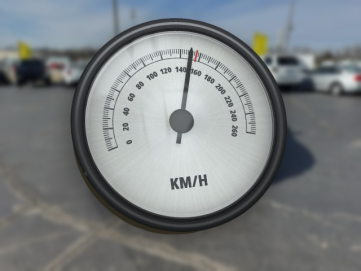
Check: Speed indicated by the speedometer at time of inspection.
150 km/h
